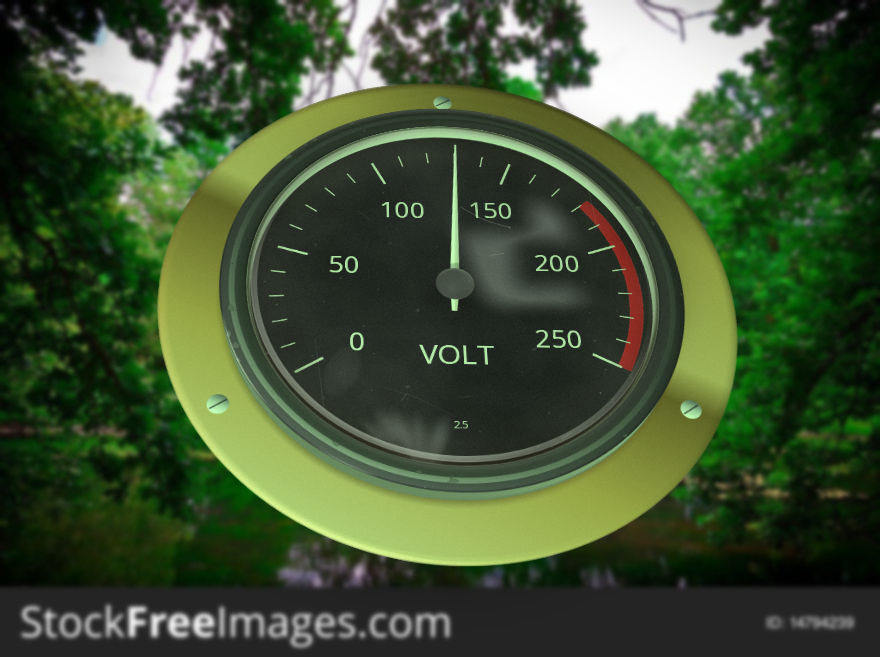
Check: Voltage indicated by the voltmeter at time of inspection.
130 V
